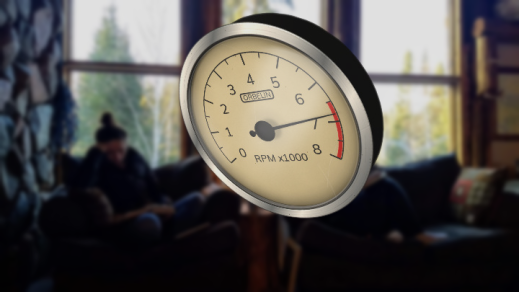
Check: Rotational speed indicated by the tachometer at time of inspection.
6750 rpm
